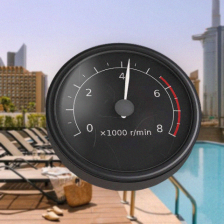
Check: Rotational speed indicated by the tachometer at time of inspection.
4250 rpm
